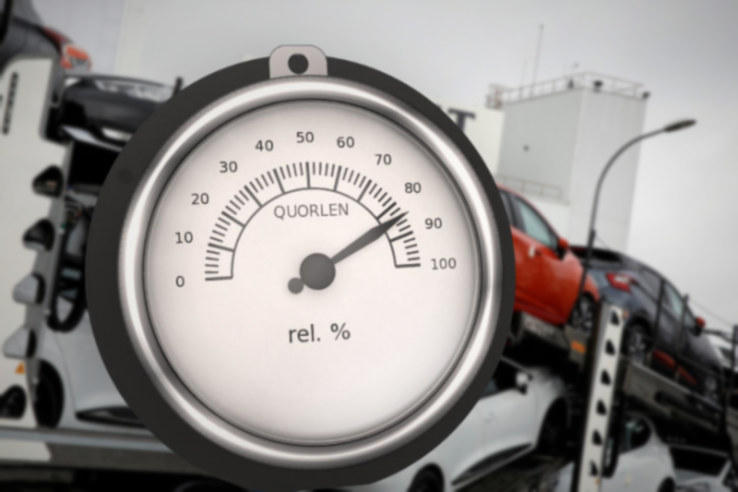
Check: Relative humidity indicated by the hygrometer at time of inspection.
84 %
